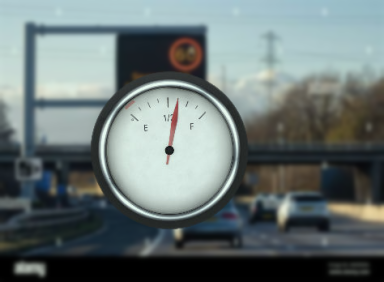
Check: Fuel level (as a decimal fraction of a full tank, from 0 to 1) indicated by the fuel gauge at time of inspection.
0.625
